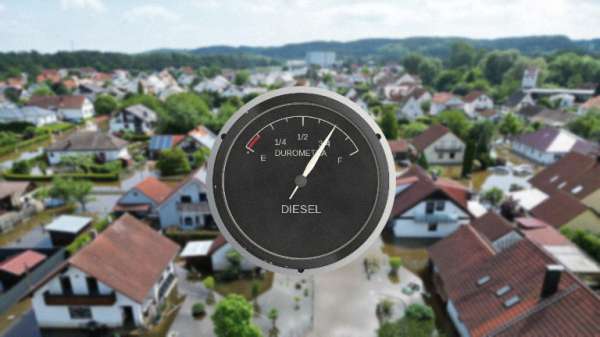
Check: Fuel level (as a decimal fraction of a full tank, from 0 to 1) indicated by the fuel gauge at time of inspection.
0.75
